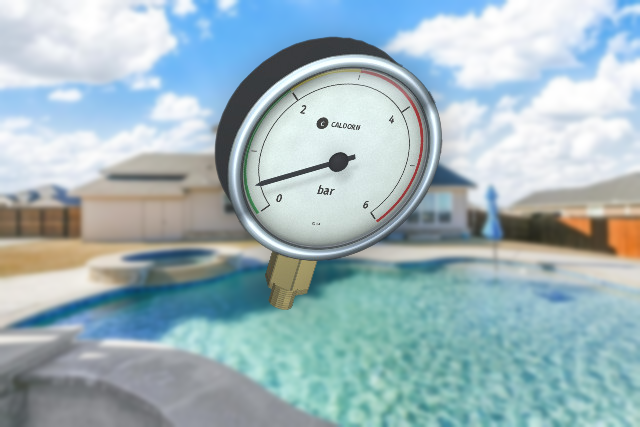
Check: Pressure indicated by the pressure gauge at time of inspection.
0.5 bar
